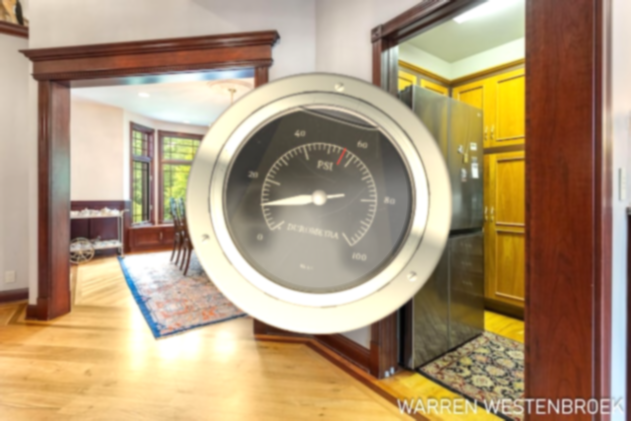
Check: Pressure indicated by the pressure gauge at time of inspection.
10 psi
